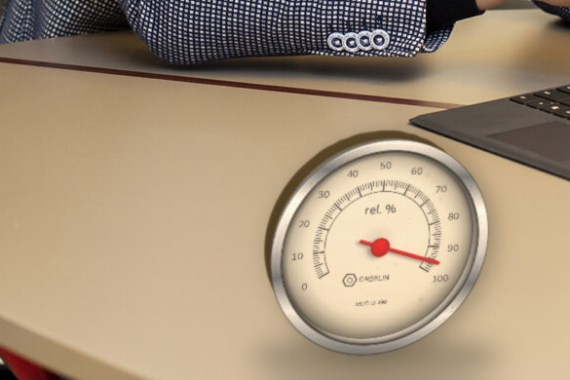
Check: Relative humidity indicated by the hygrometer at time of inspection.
95 %
